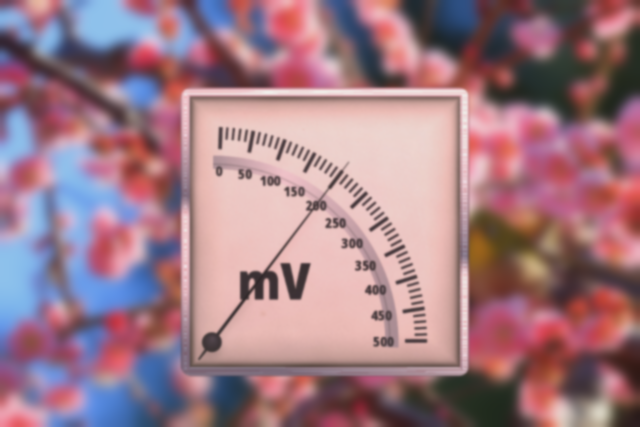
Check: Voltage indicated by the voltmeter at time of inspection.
200 mV
